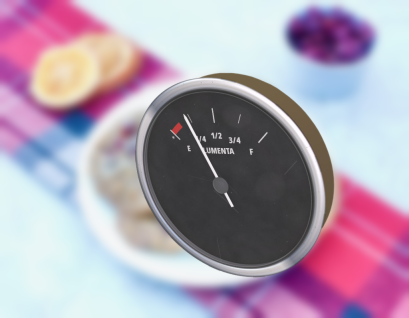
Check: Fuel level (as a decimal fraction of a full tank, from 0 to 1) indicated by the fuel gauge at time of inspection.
0.25
